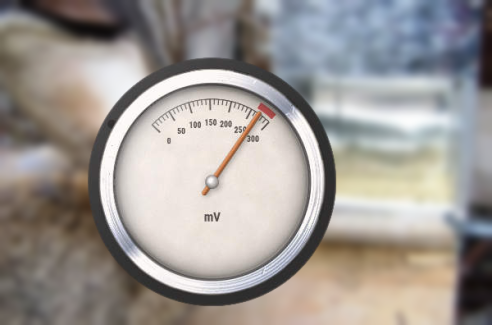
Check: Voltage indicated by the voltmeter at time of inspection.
270 mV
